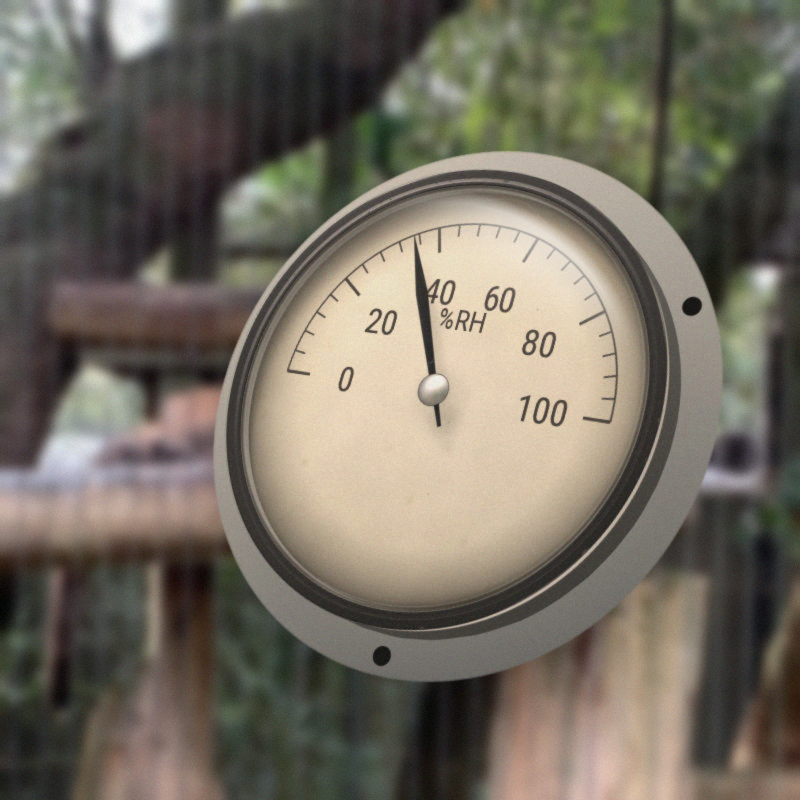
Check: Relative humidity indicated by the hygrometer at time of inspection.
36 %
